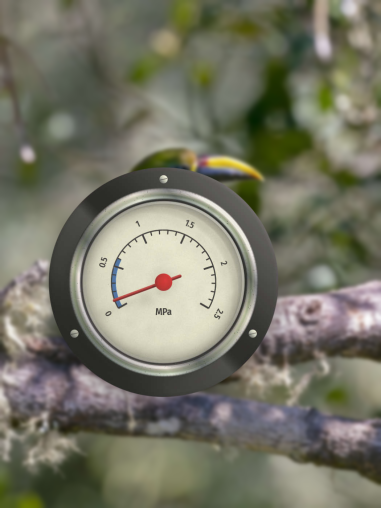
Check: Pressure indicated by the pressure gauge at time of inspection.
0.1 MPa
